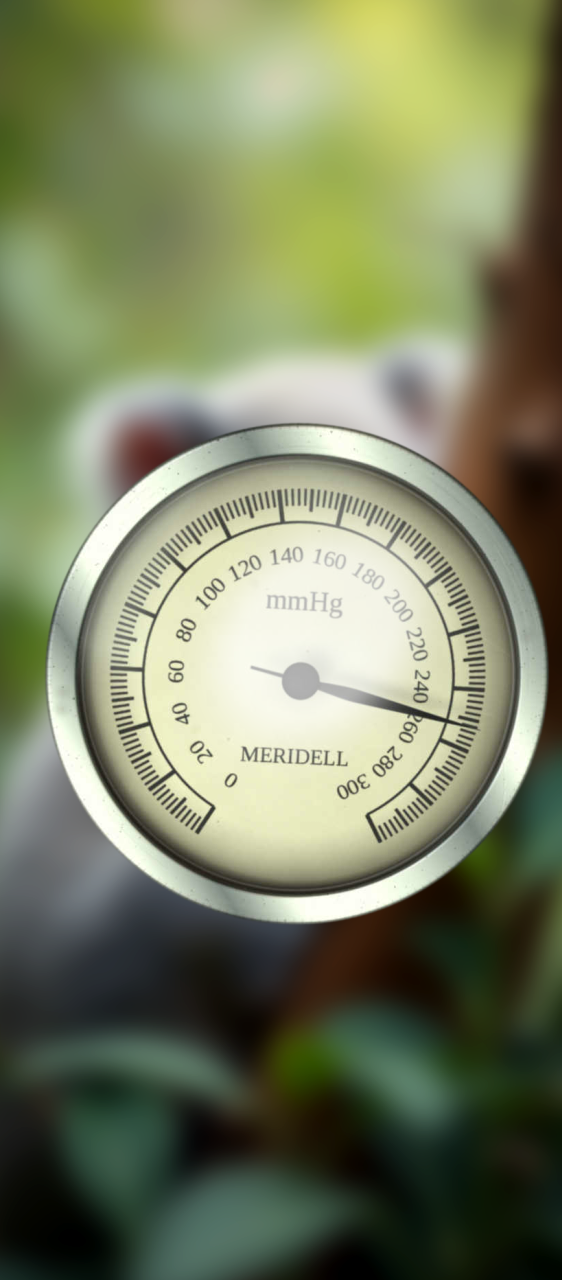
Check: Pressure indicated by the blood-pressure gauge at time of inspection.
252 mmHg
